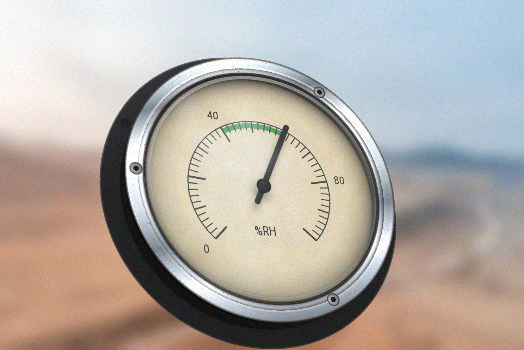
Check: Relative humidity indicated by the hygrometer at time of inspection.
60 %
